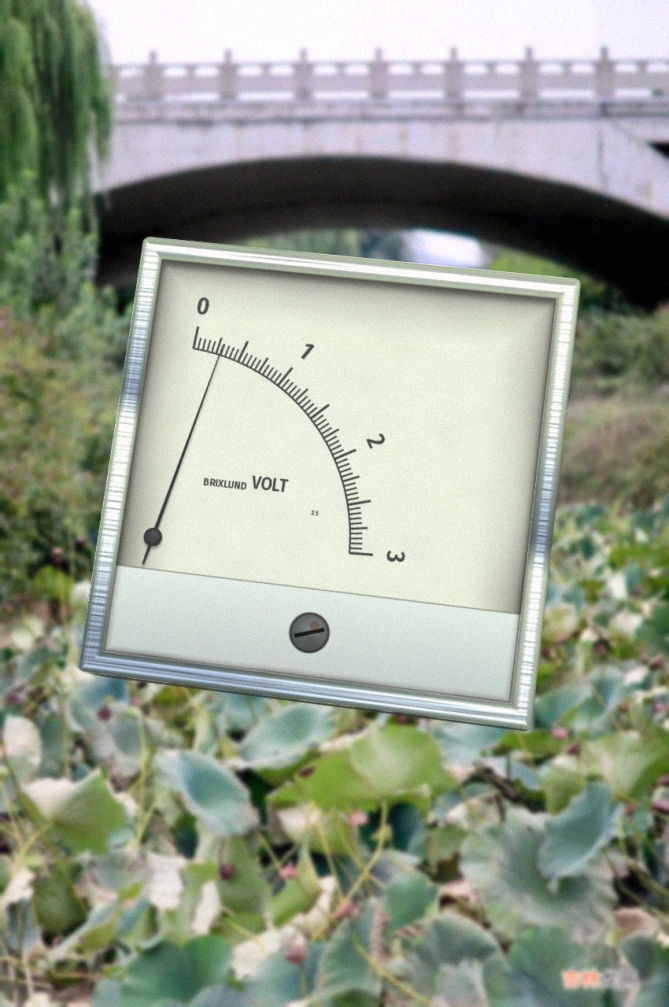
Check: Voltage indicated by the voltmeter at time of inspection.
0.3 V
